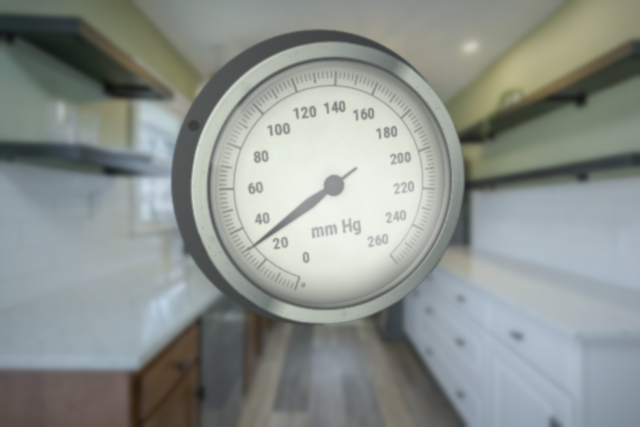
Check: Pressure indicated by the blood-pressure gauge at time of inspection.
30 mmHg
